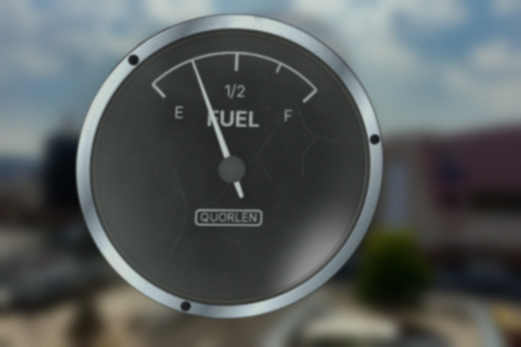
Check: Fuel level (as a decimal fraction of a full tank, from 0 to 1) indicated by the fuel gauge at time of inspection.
0.25
